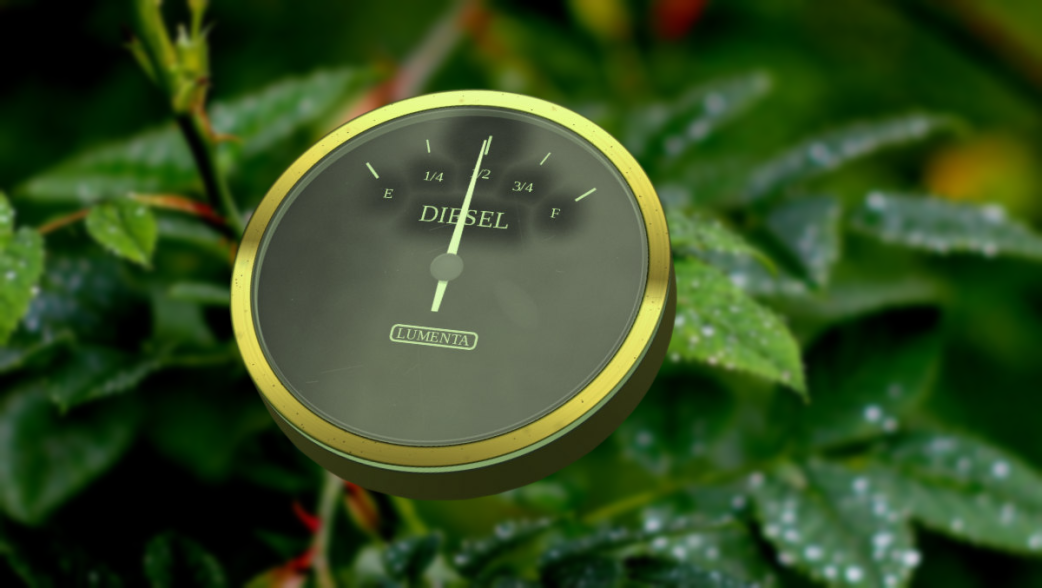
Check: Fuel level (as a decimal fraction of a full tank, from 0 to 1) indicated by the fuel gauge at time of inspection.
0.5
